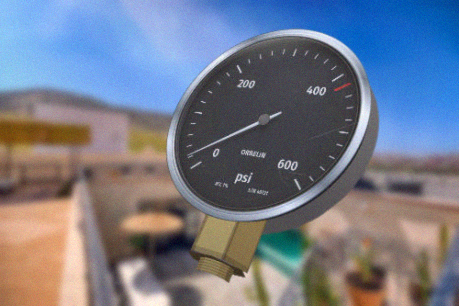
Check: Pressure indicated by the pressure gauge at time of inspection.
20 psi
